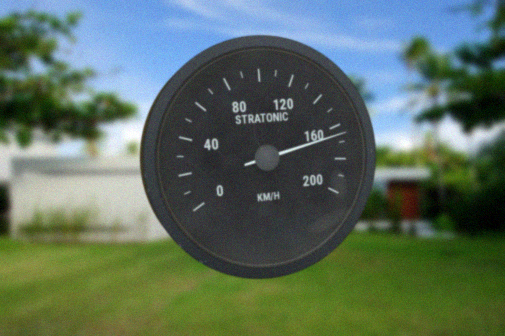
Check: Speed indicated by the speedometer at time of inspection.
165 km/h
